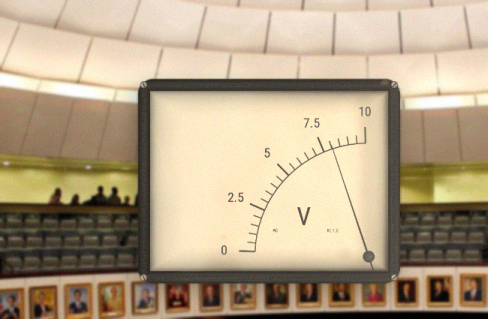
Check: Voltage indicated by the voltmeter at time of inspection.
8 V
